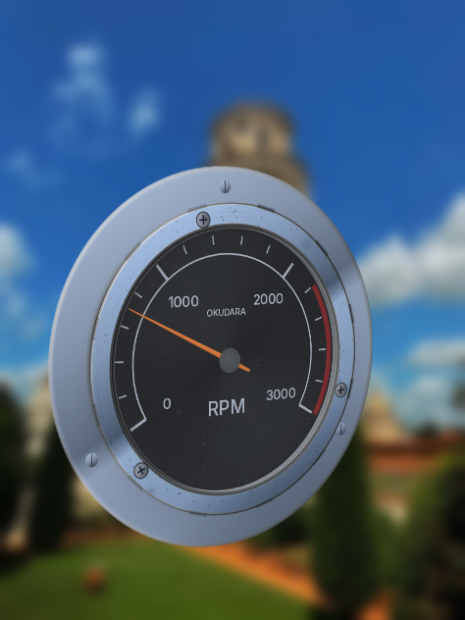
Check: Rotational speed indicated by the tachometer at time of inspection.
700 rpm
